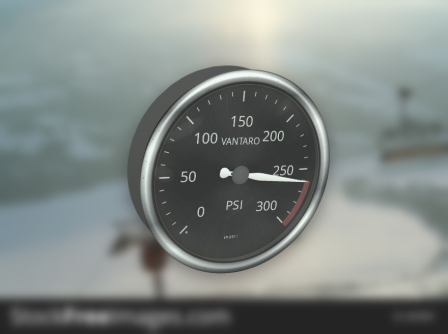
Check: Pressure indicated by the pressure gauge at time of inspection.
260 psi
